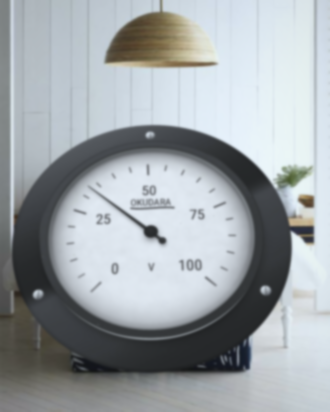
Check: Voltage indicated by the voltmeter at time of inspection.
32.5 V
